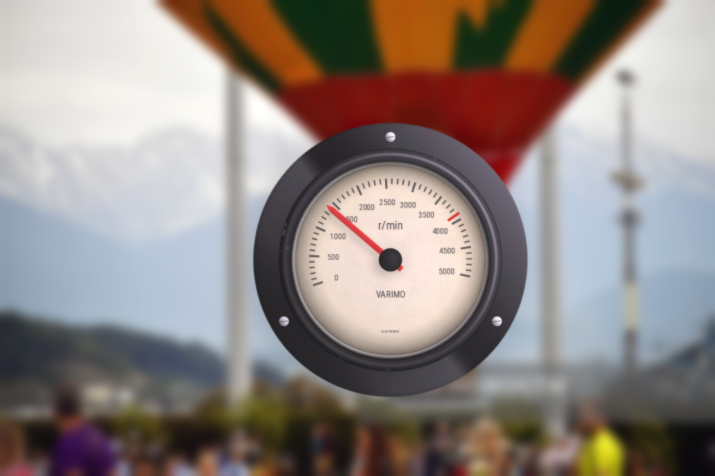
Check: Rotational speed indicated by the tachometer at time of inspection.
1400 rpm
